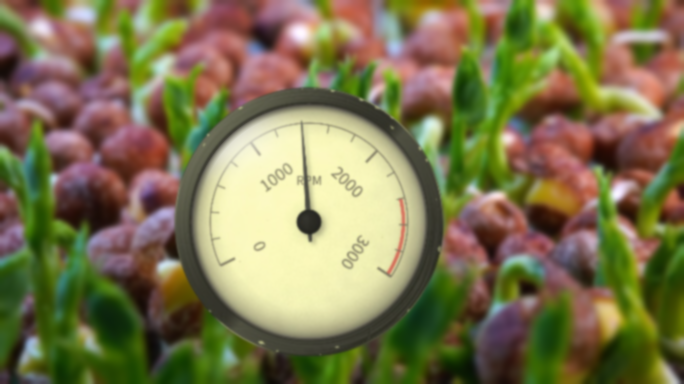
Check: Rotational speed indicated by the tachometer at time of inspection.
1400 rpm
